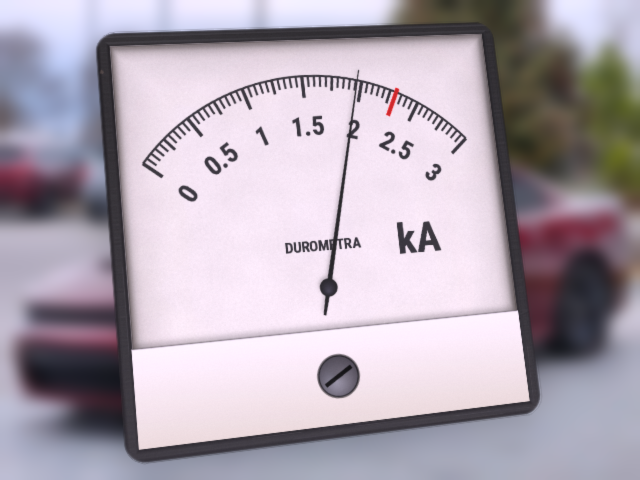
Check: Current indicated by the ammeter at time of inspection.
1.95 kA
